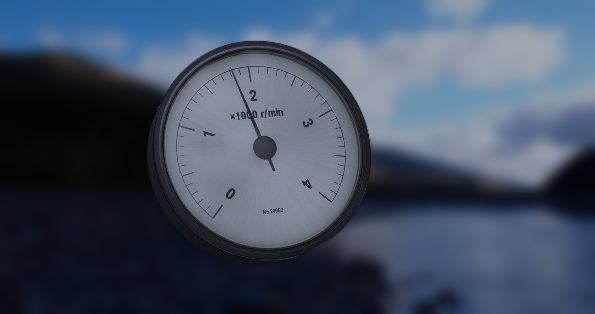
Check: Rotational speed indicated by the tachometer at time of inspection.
1800 rpm
